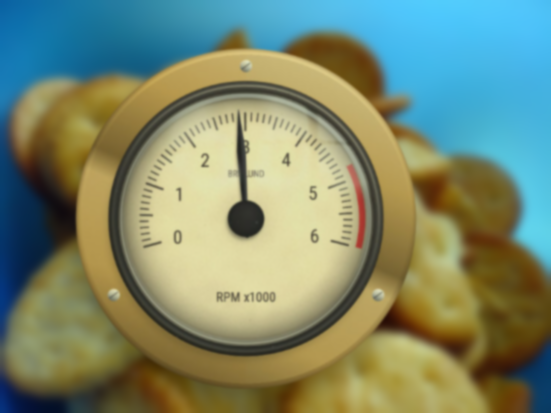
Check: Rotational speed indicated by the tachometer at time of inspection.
2900 rpm
